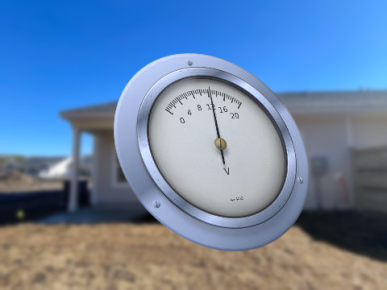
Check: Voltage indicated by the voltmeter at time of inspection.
12 V
